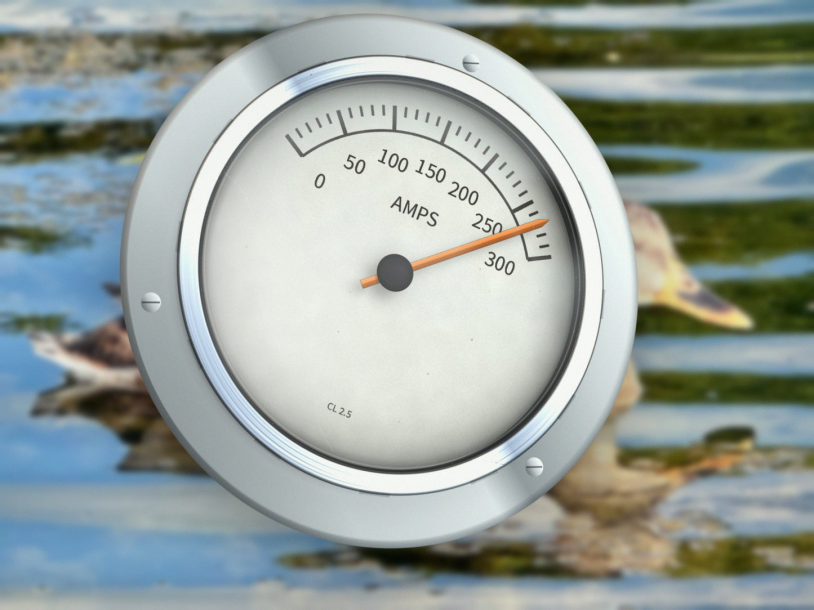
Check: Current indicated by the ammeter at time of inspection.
270 A
